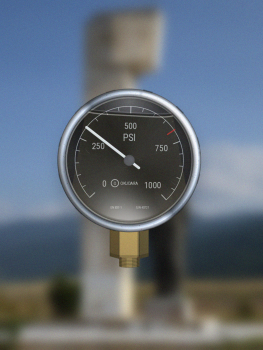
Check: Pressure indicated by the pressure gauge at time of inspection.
300 psi
